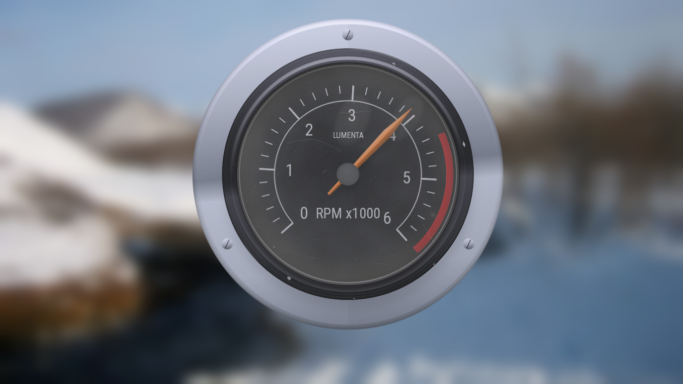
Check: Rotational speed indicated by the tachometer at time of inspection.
3900 rpm
